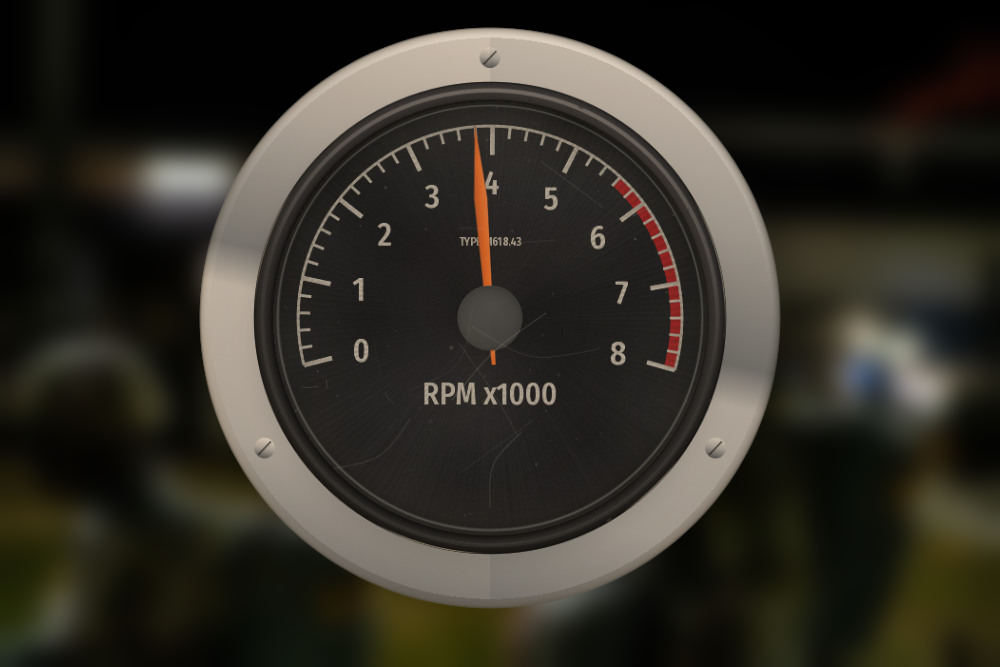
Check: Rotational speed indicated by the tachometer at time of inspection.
3800 rpm
